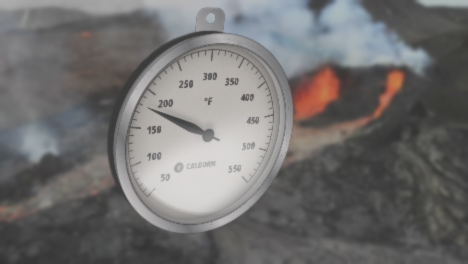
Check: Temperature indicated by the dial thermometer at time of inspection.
180 °F
